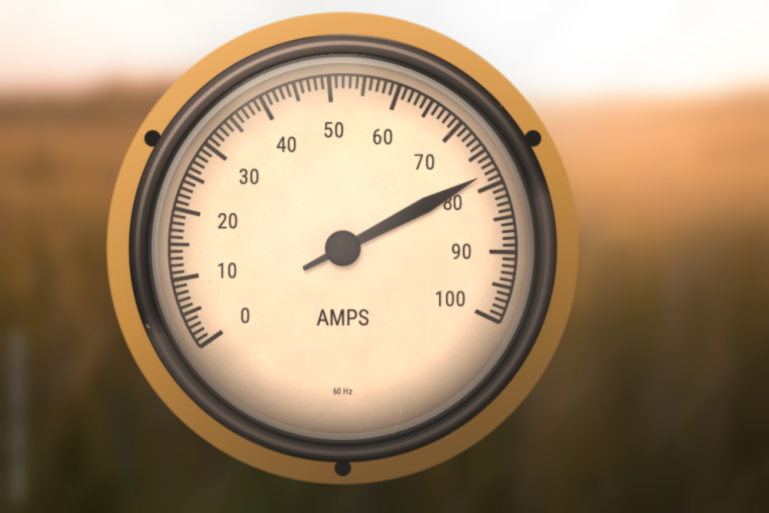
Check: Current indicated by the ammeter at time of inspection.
78 A
